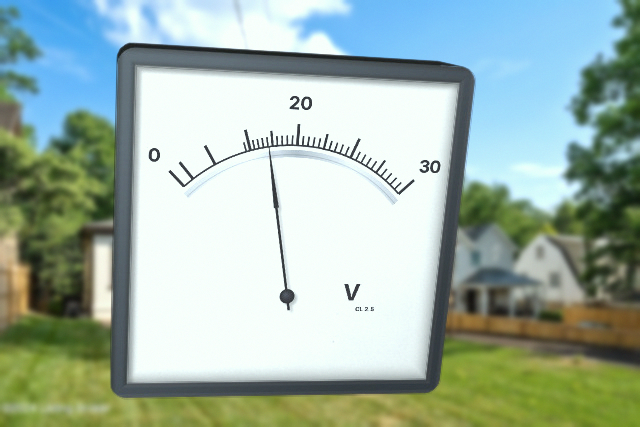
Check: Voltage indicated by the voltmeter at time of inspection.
17 V
